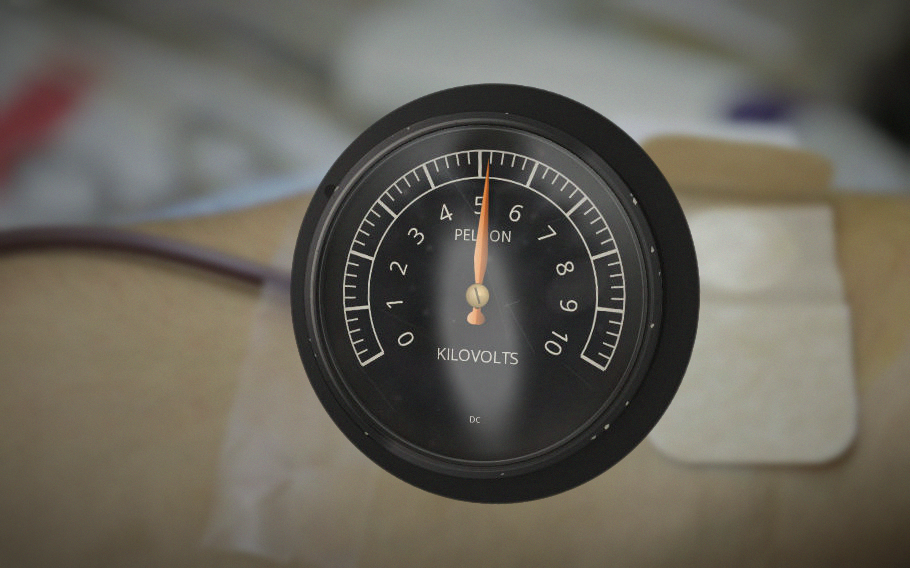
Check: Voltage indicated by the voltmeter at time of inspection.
5.2 kV
